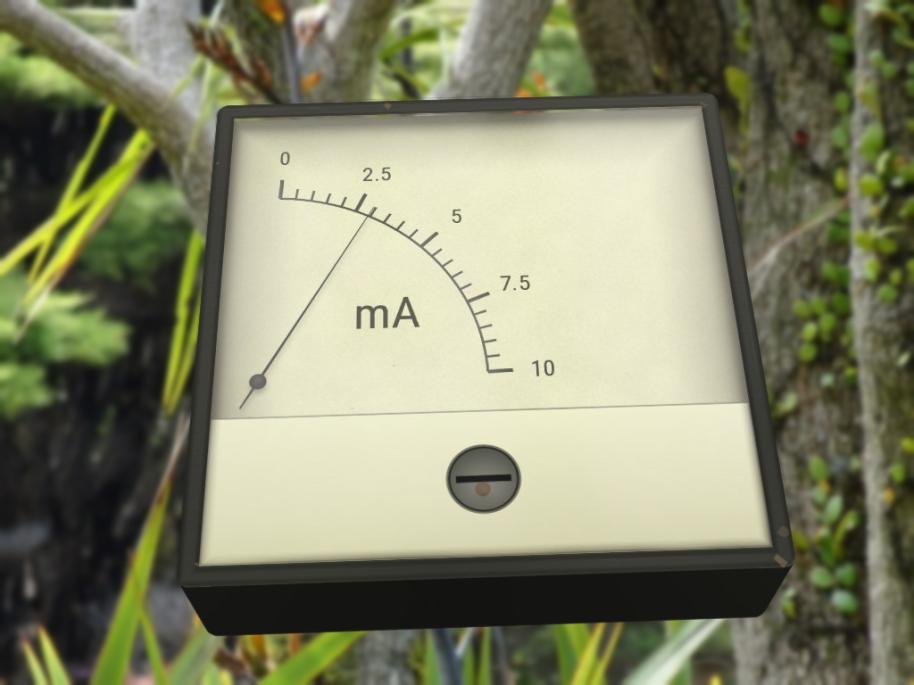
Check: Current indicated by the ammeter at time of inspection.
3 mA
